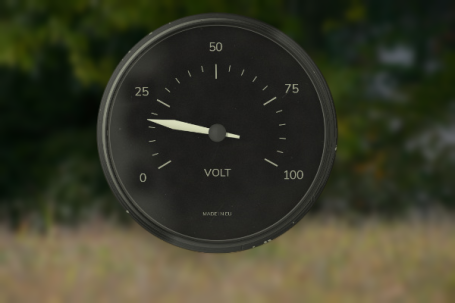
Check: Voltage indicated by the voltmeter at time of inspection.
17.5 V
